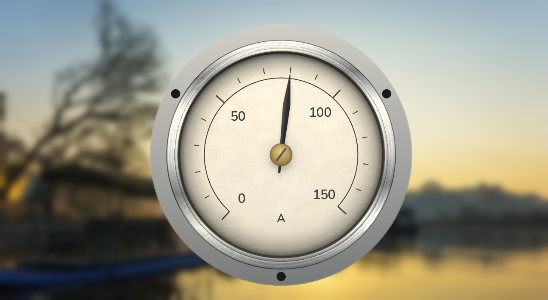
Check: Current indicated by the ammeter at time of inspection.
80 A
